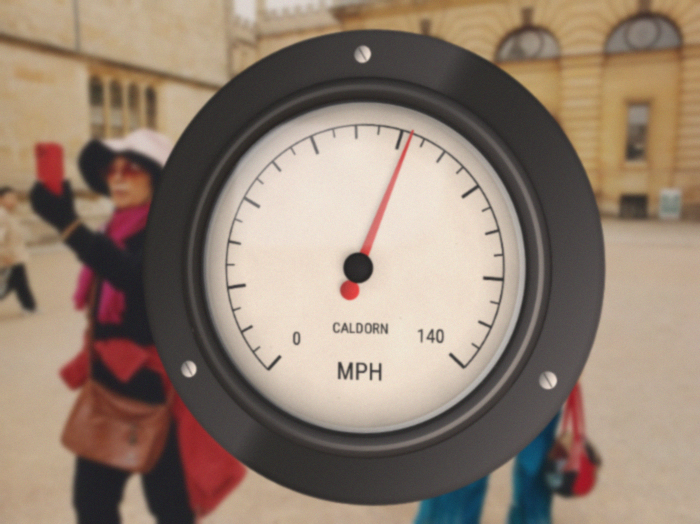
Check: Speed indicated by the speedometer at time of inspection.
82.5 mph
